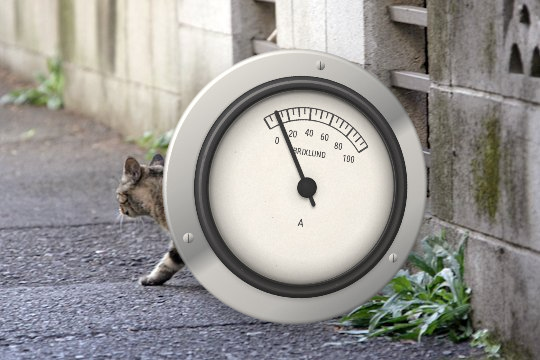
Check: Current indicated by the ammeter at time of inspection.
10 A
